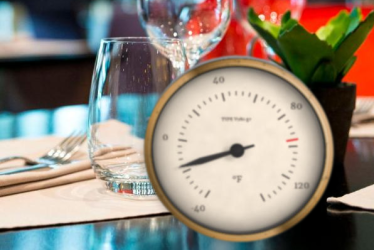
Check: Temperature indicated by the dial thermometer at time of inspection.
-16 °F
